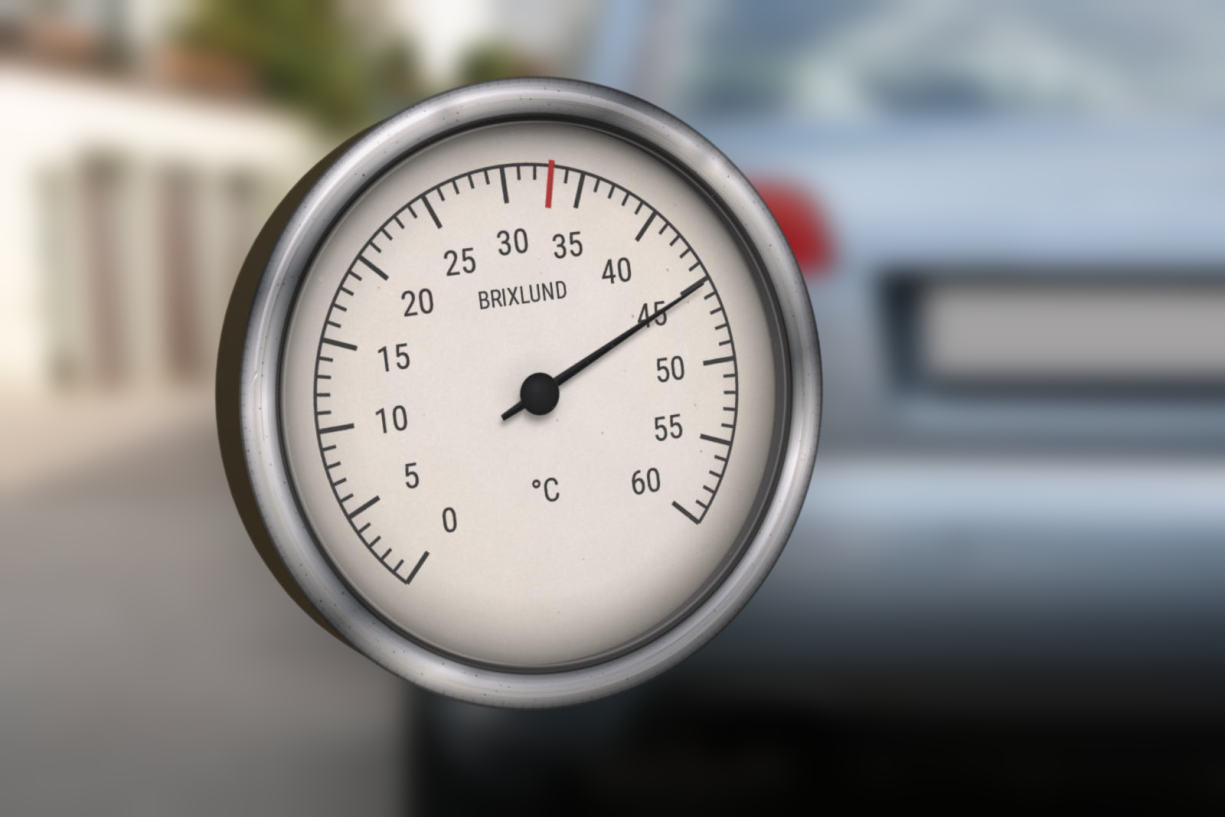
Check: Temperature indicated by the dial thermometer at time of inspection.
45 °C
